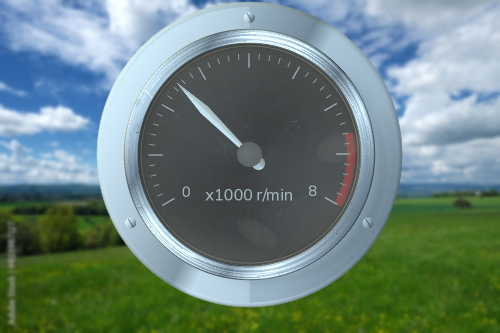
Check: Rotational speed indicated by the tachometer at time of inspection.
2500 rpm
